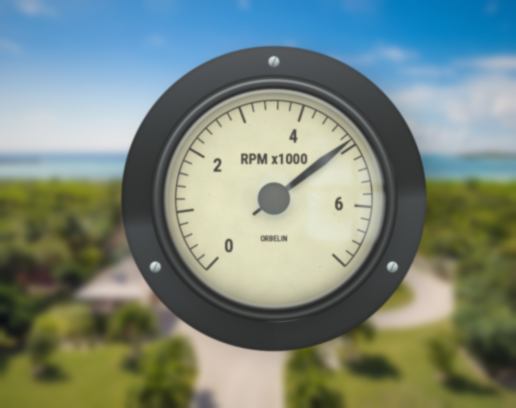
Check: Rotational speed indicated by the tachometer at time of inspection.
4900 rpm
